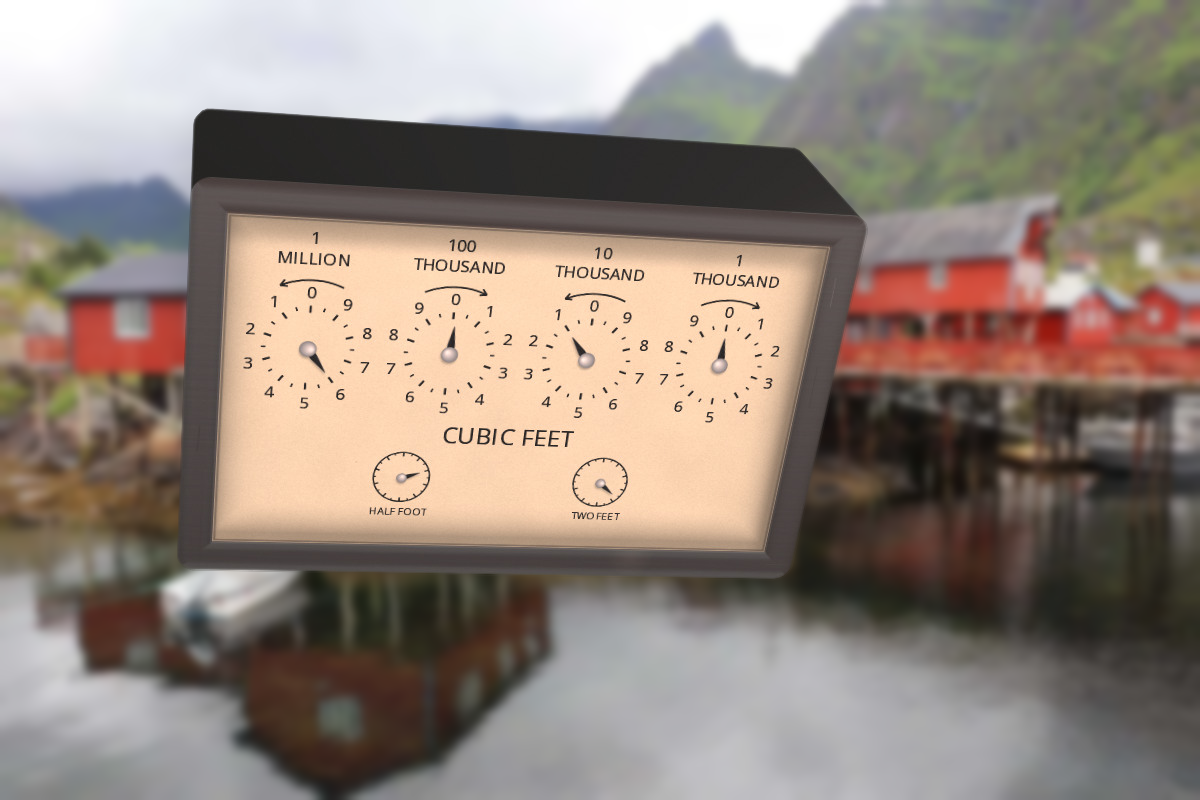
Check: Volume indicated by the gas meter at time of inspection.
601000 ft³
